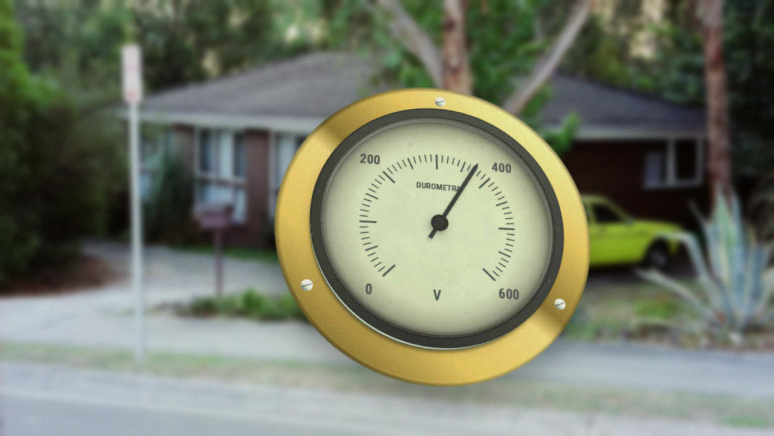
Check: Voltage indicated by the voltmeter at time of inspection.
370 V
